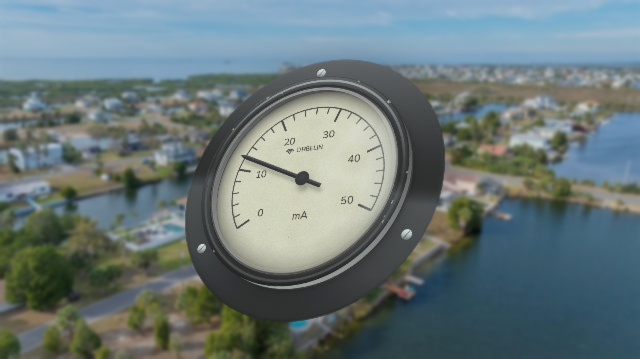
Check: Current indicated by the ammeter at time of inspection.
12 mA
